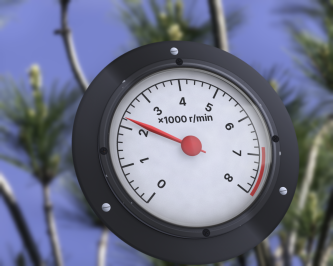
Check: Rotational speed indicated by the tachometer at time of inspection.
2200 rpm
